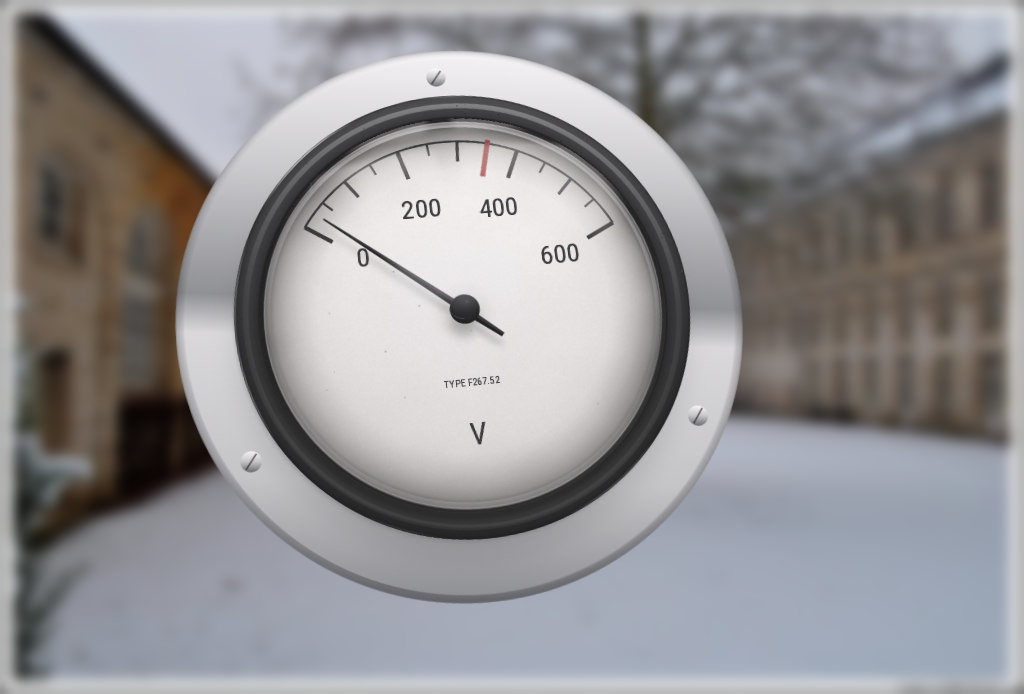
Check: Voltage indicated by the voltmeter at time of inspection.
25 V
